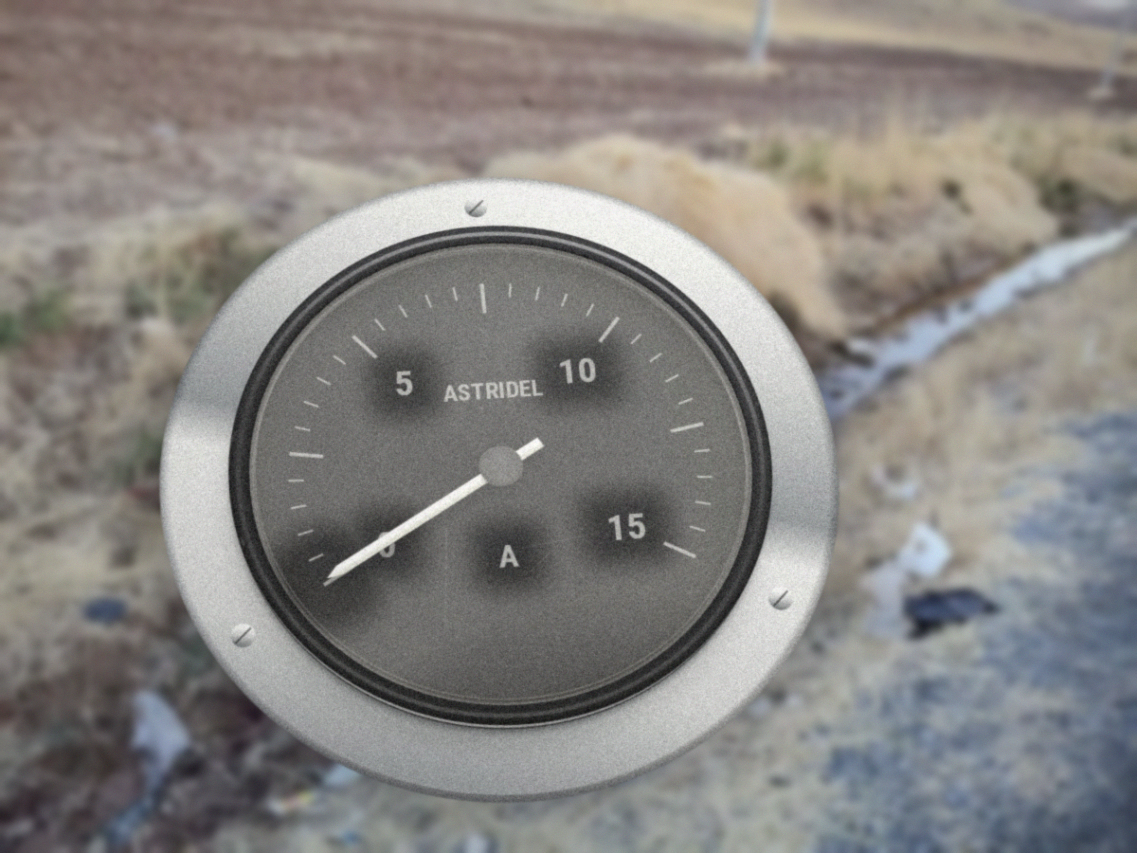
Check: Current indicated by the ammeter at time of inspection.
0 A
